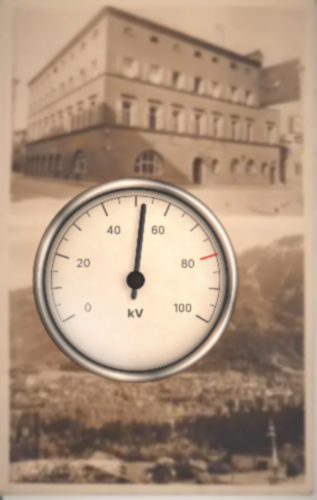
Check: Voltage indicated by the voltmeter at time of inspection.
52.5 kV
